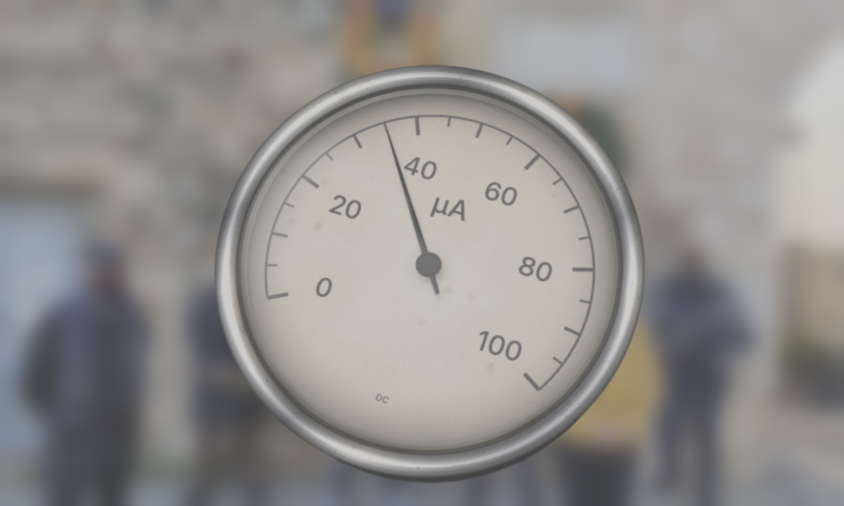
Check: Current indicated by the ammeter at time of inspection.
35 µA
